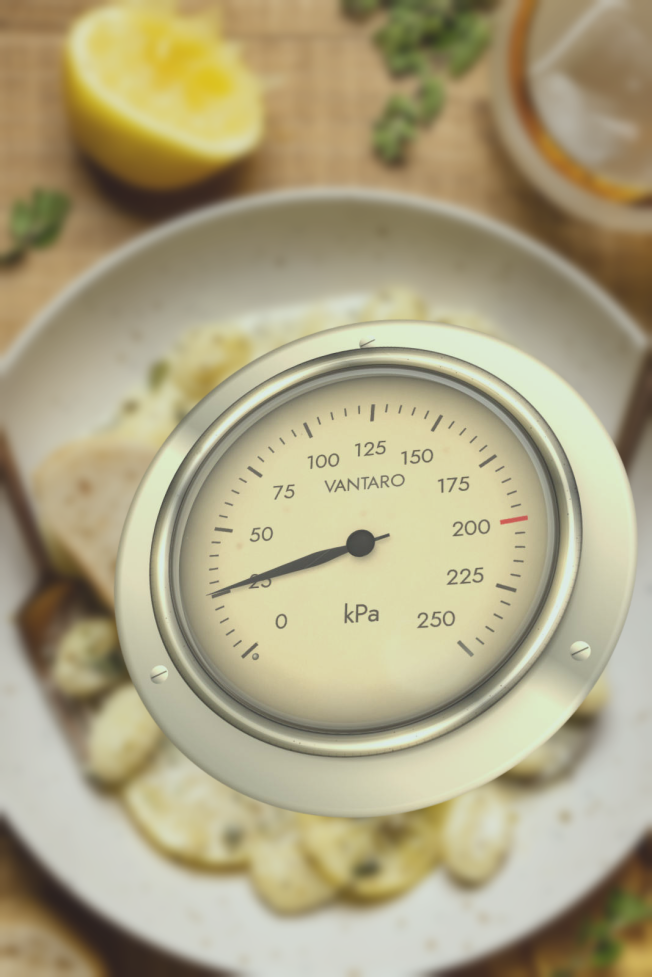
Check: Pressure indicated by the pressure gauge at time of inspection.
25 kPa
